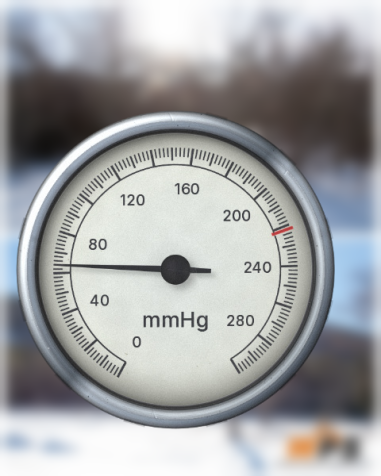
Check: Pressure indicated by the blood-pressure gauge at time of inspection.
64 mmHg
